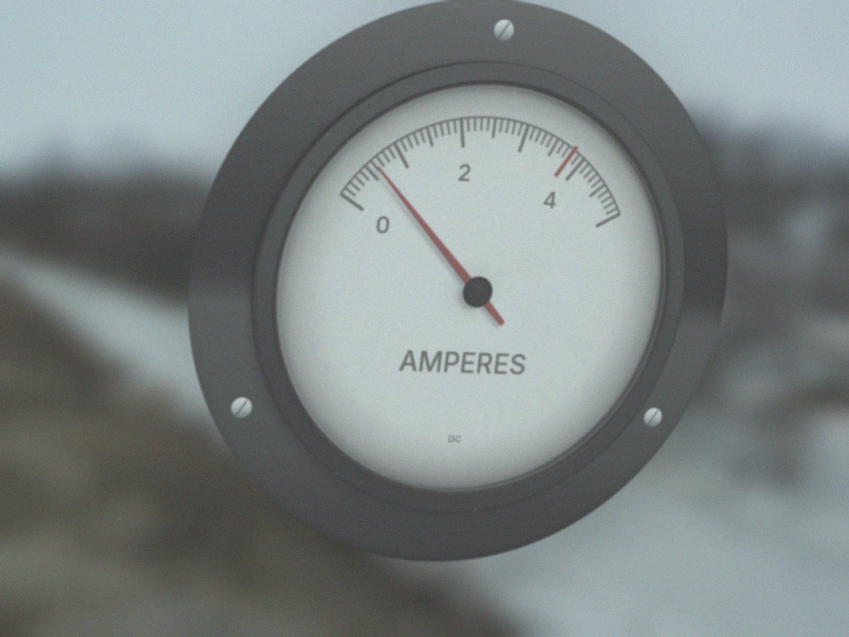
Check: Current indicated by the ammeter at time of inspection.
0.6 A
